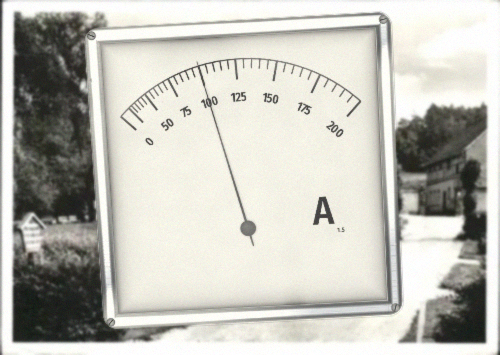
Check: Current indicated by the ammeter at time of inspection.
100 A
